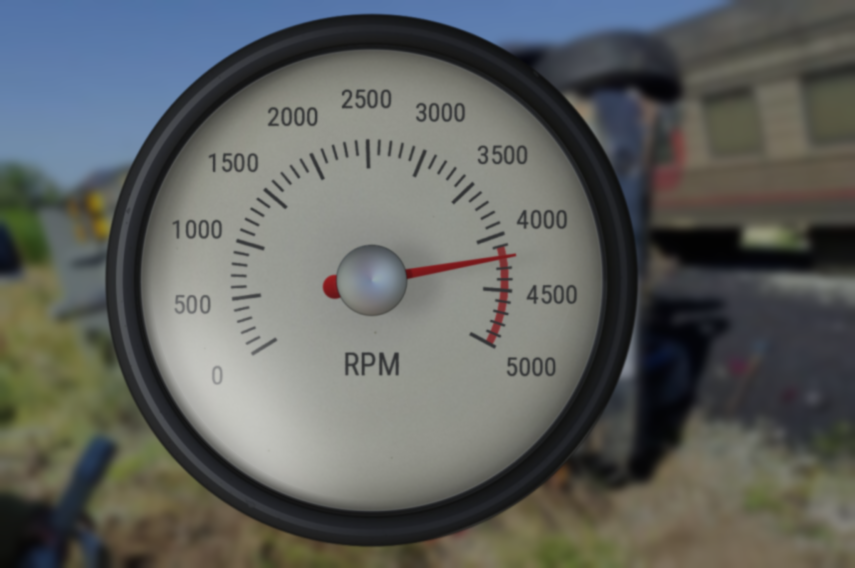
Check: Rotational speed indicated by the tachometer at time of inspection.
4200 rpm
